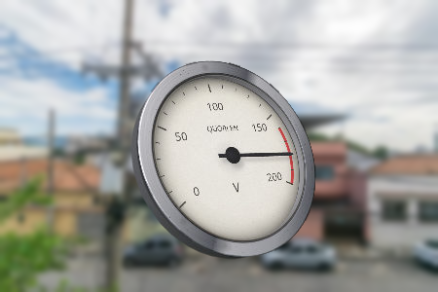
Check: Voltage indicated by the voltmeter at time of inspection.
180 V
